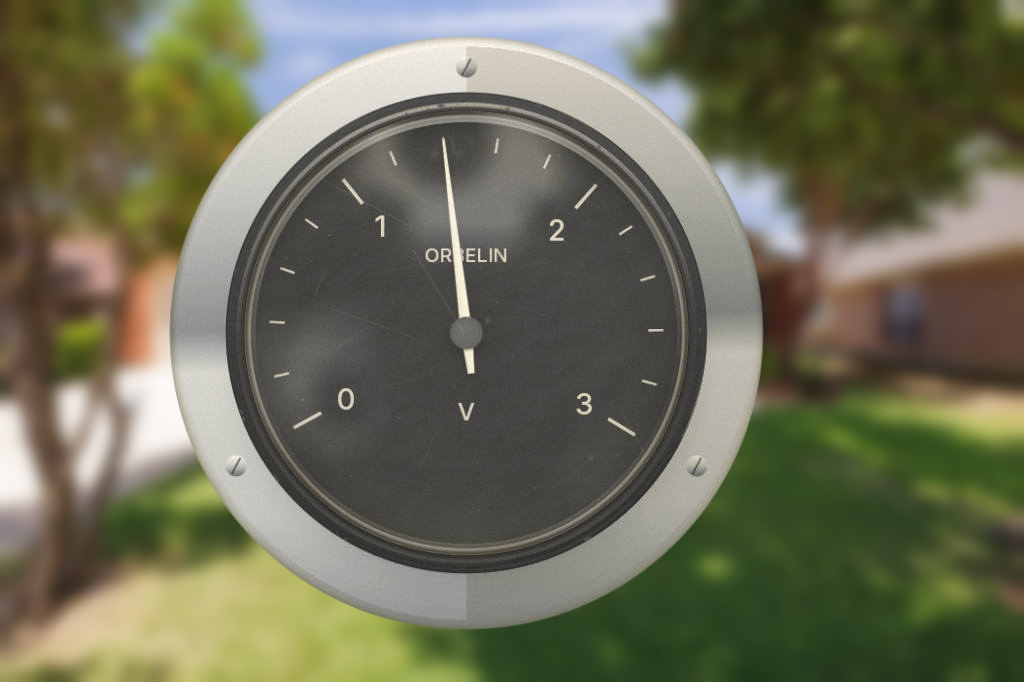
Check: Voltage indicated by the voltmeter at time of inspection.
1.4 V
